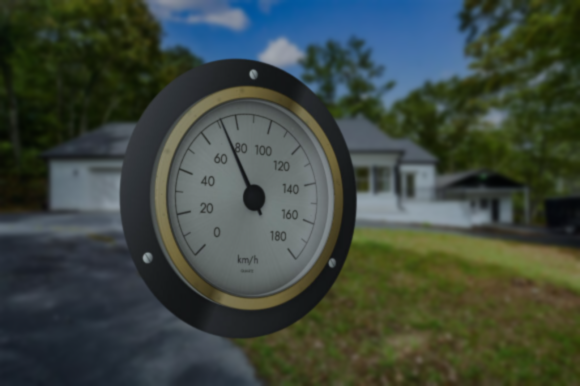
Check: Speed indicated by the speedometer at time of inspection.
70 km/h
